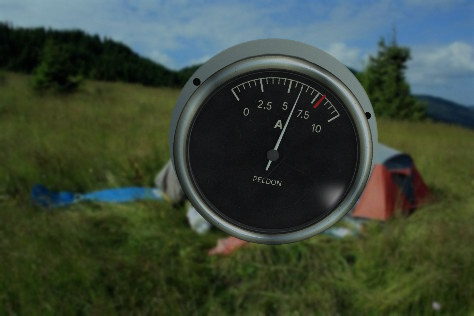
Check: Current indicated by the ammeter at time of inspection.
6 A
